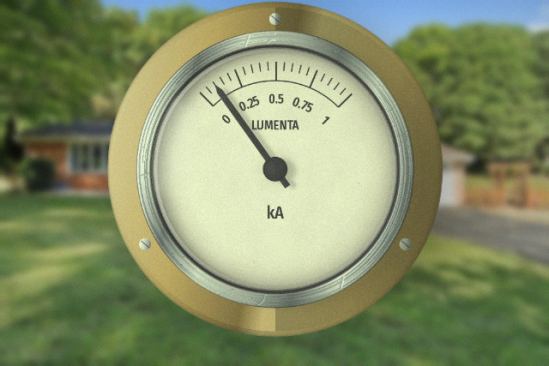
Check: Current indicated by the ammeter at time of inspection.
0.1 kA
